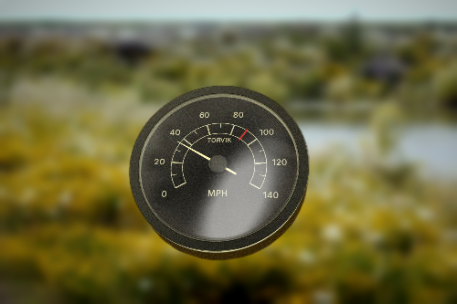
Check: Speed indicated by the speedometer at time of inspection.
35 mph
